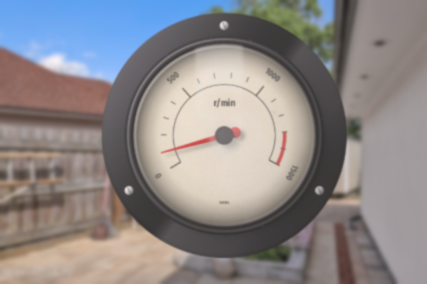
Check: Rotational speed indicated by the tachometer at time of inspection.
100 rpm
